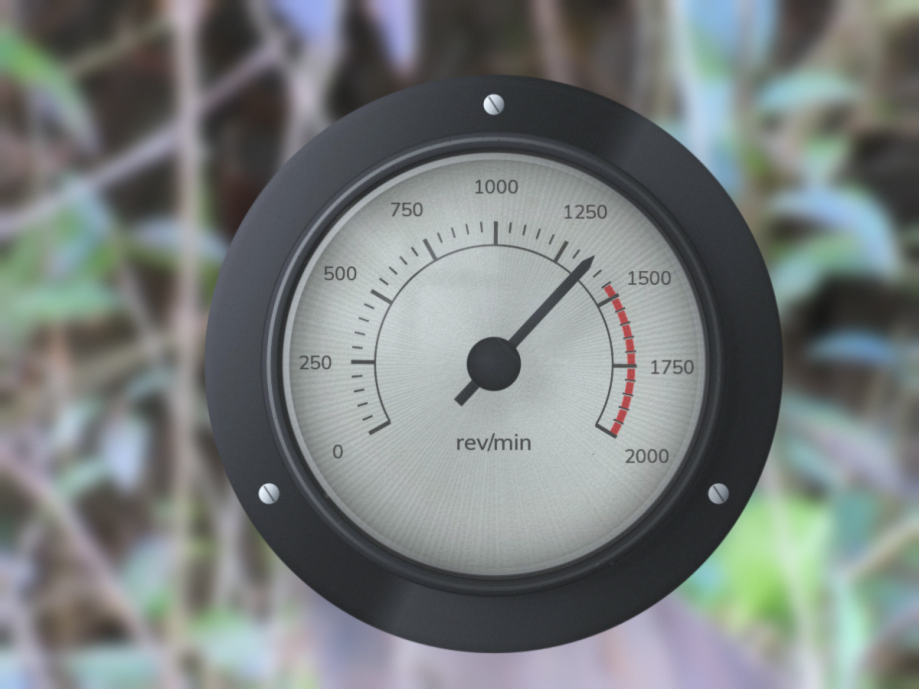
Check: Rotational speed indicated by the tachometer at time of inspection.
1350 rpm
